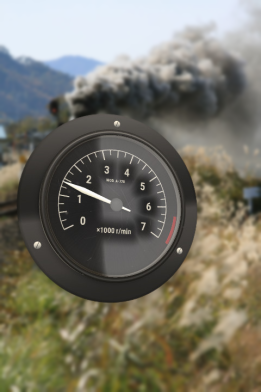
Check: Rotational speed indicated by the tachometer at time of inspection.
1375 rpm
